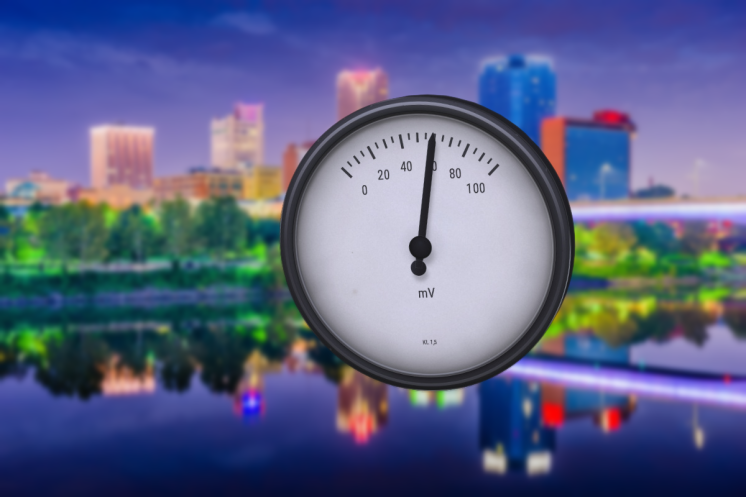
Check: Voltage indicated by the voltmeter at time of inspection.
60 mV
